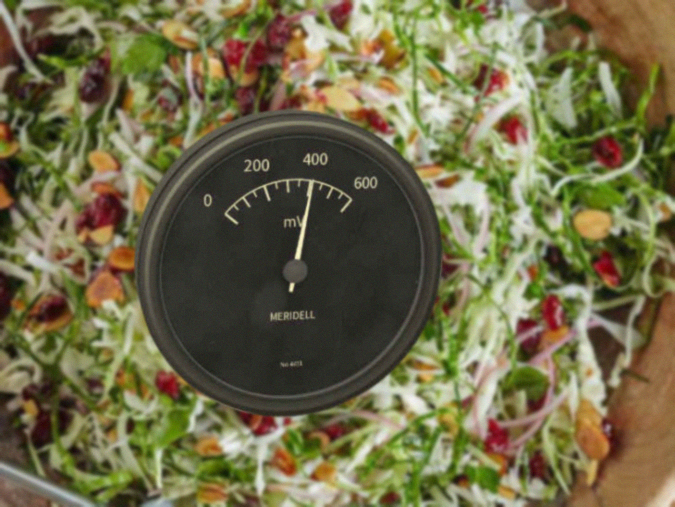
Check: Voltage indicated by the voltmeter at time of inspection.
400 mV
